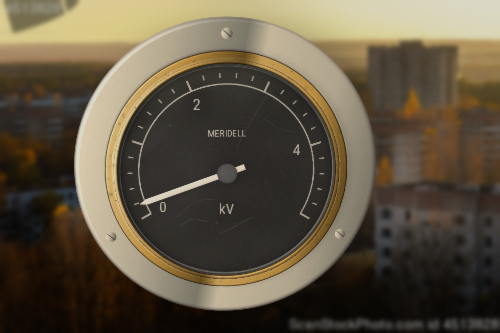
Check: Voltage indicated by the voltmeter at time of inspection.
0.2 kV
